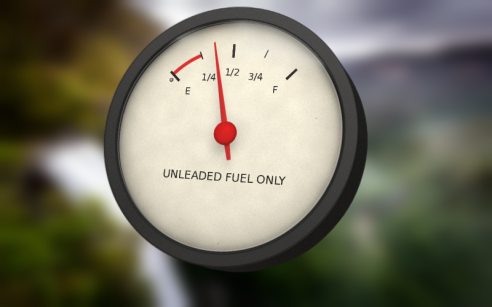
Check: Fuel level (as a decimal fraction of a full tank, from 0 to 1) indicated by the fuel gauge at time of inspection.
0.375
